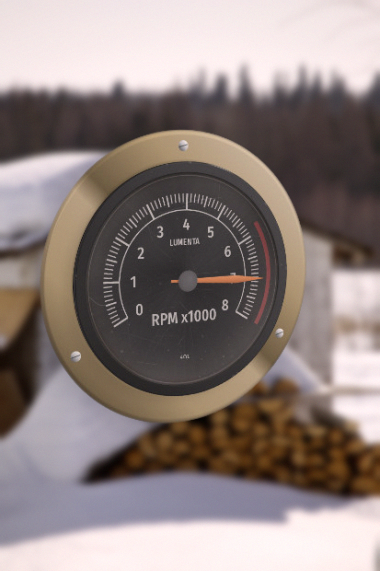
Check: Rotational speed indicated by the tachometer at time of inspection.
7000 rpm
